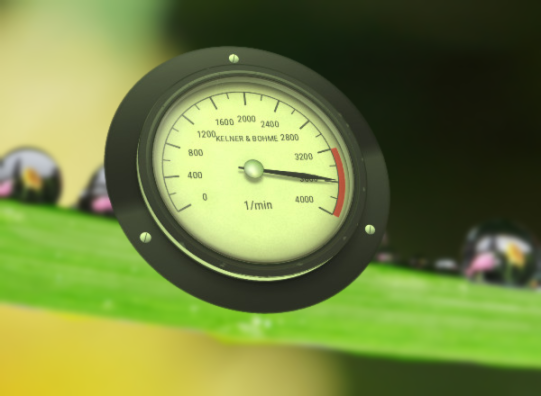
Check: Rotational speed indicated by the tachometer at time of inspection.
3600 rpm
